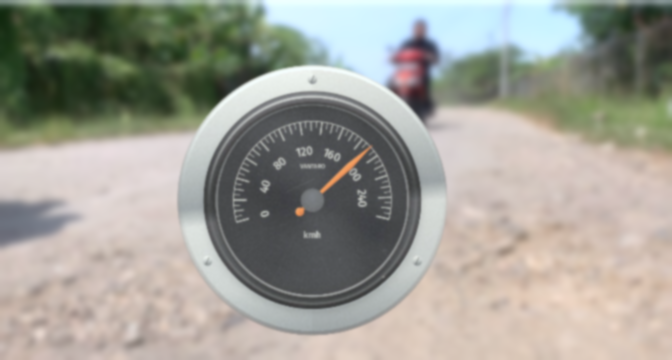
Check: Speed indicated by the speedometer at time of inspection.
190 km/h
